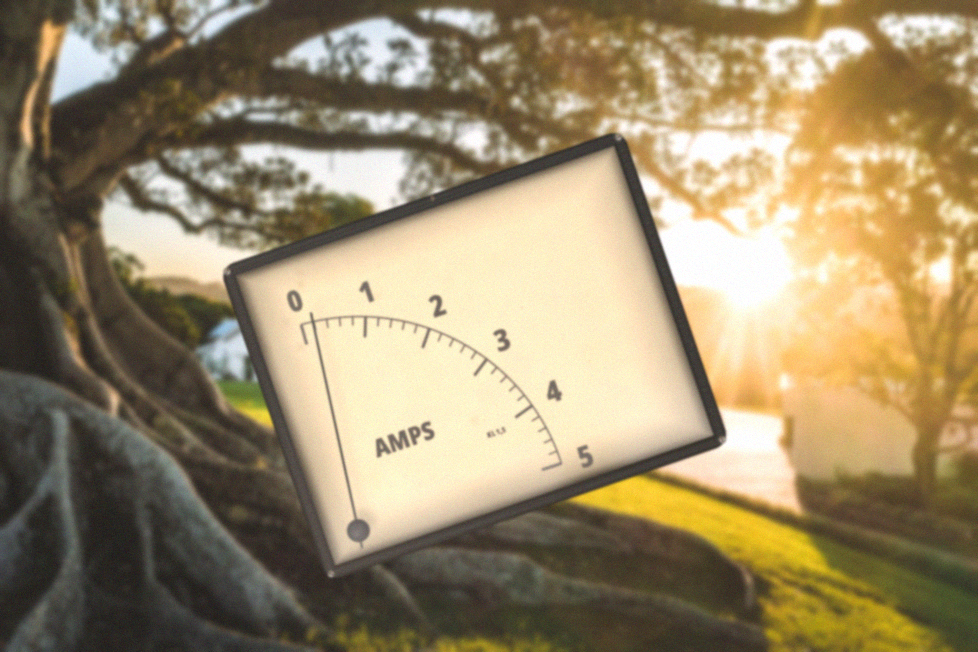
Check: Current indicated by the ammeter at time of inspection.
0.2 A
